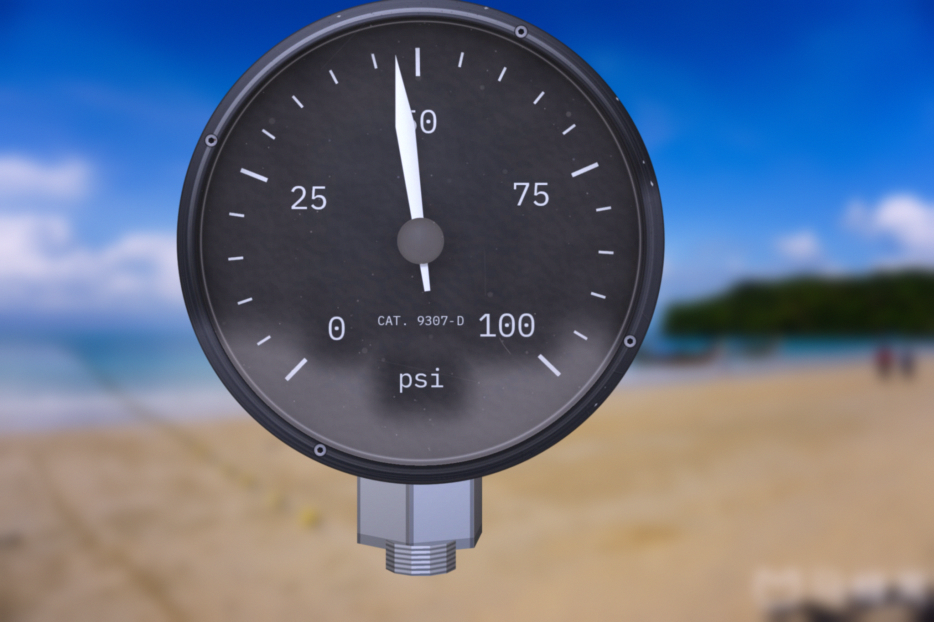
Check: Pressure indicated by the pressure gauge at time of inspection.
47.5 psi
